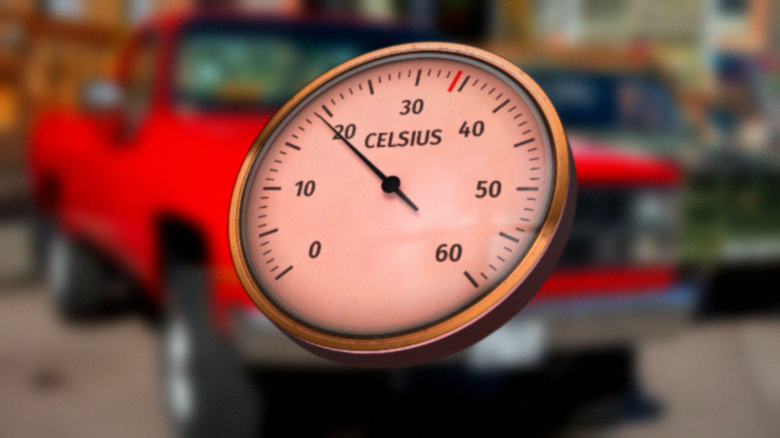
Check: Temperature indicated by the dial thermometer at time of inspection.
19 °C
